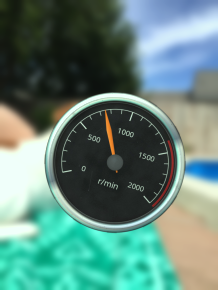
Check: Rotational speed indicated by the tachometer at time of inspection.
750 rpm
